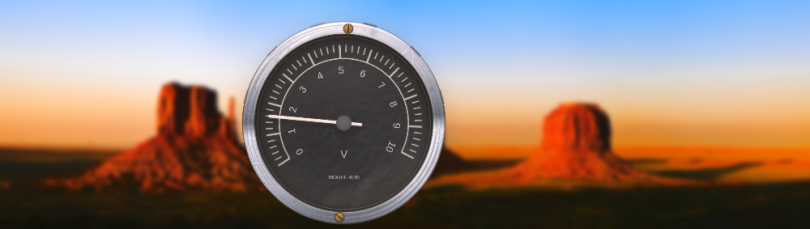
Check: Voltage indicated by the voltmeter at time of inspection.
1.6 V
